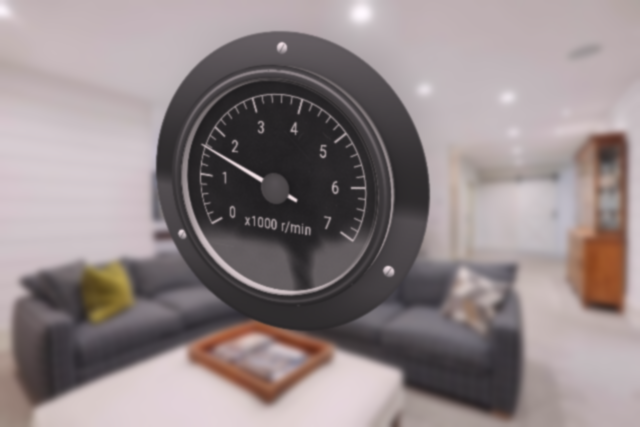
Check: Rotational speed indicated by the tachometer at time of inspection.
1600 rpm
